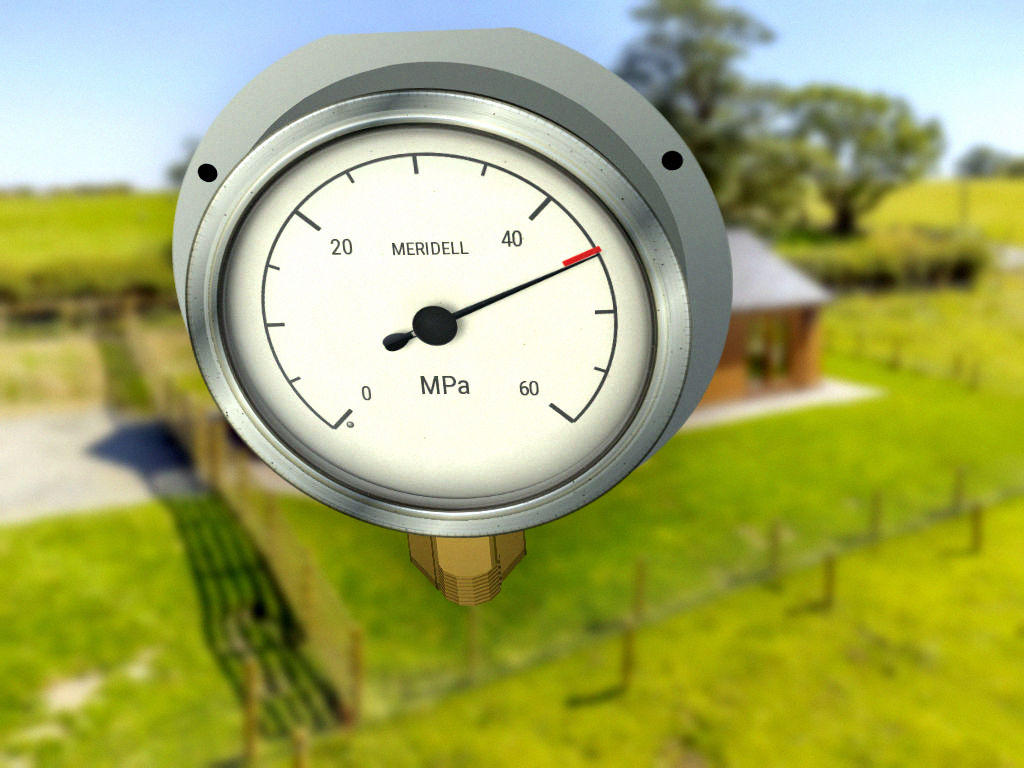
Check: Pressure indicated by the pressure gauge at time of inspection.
45 MPa
